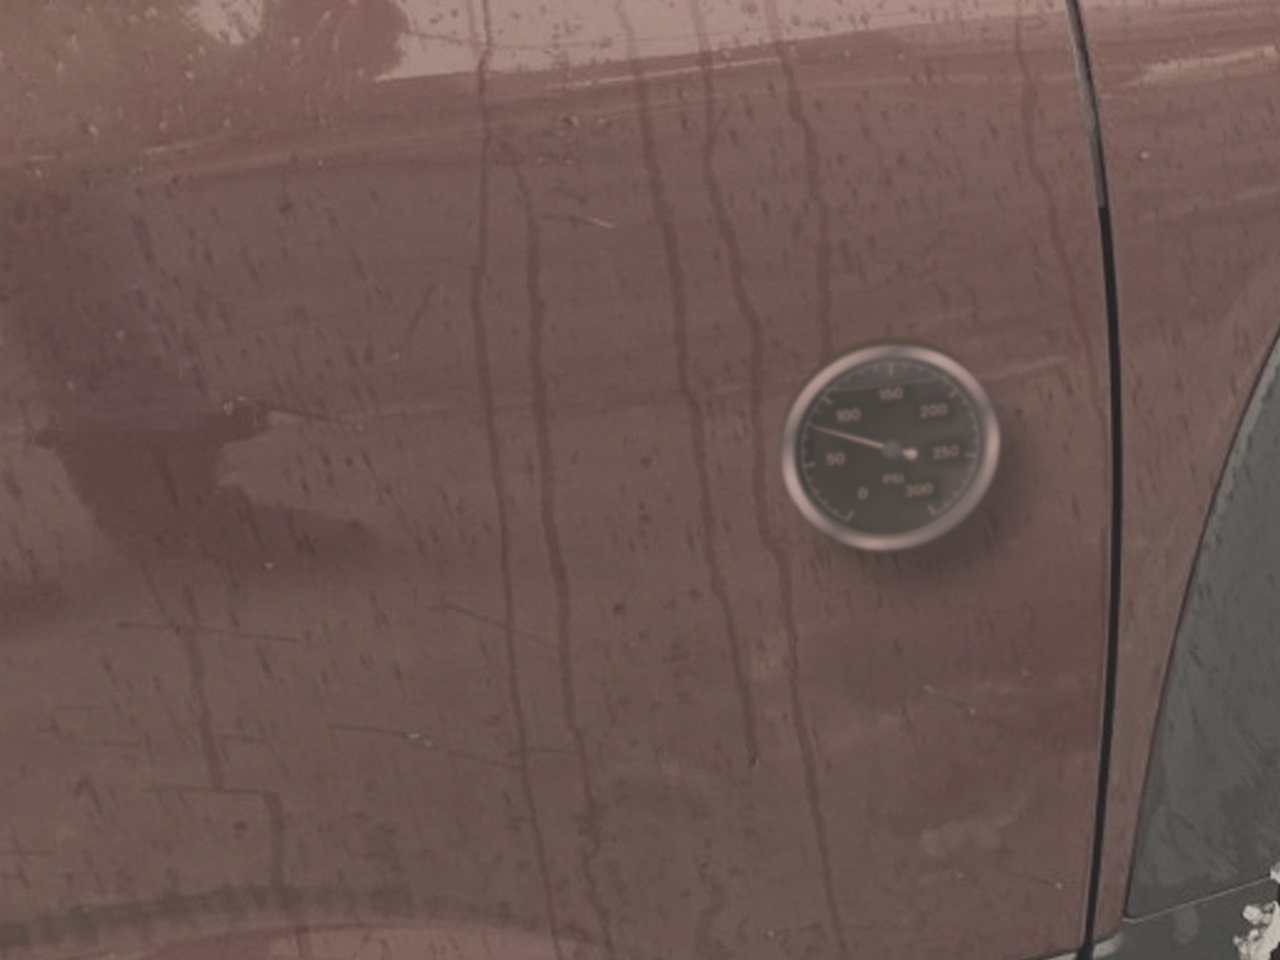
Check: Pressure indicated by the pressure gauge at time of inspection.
80 psi
